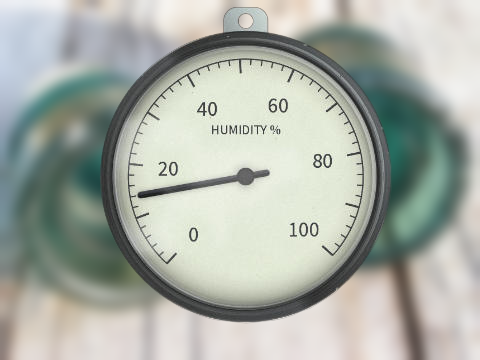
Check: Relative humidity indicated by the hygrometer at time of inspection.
14 %
